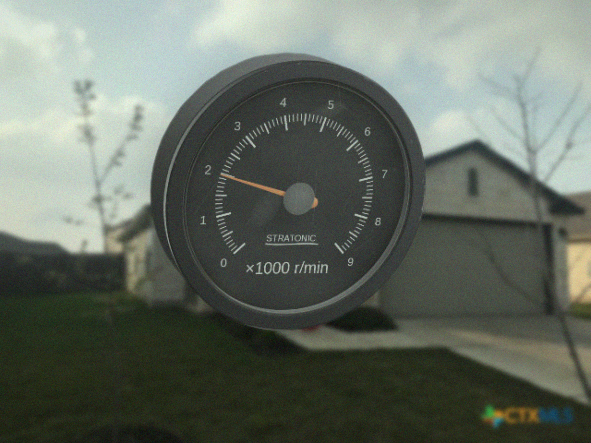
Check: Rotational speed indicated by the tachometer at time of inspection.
2000 rpm
